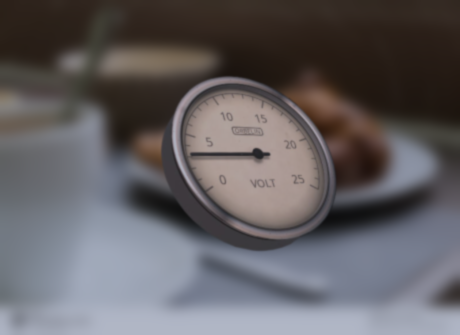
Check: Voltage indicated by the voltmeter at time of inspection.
3 V
